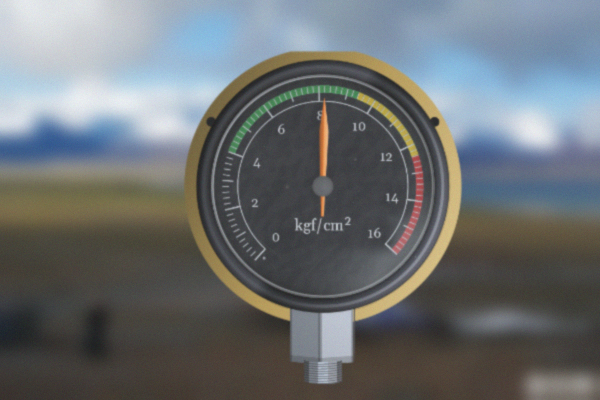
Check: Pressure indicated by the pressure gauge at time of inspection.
8.2 kg/cm²
